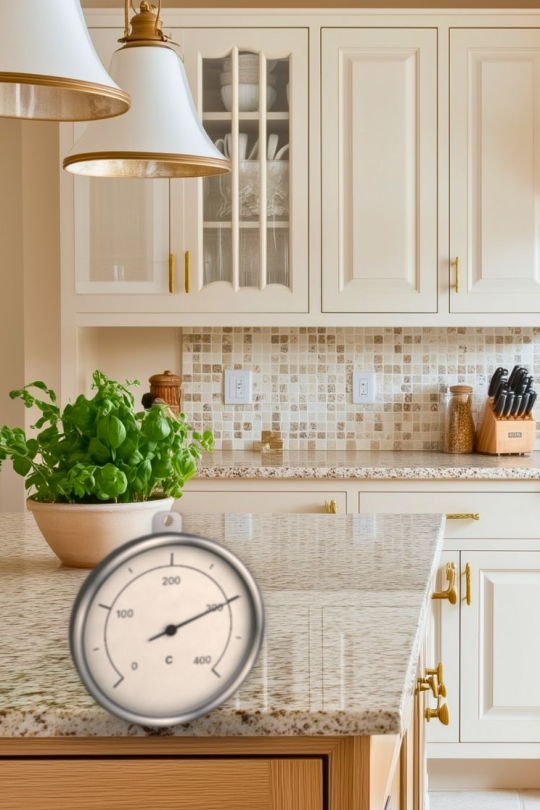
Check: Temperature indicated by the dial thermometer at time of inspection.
300 °C
